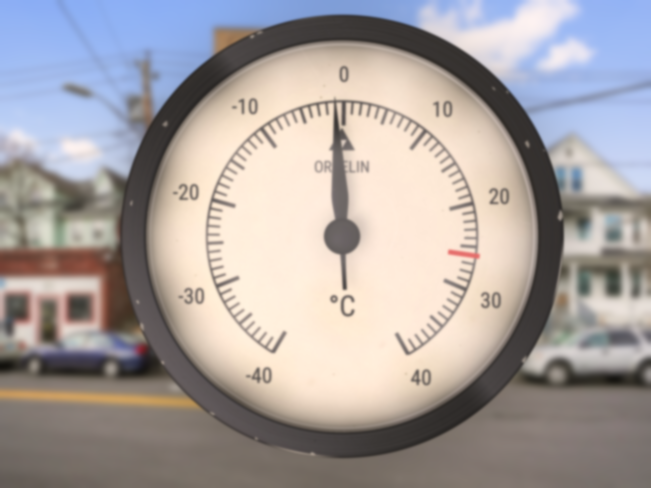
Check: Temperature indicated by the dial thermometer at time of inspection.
-1 °C
